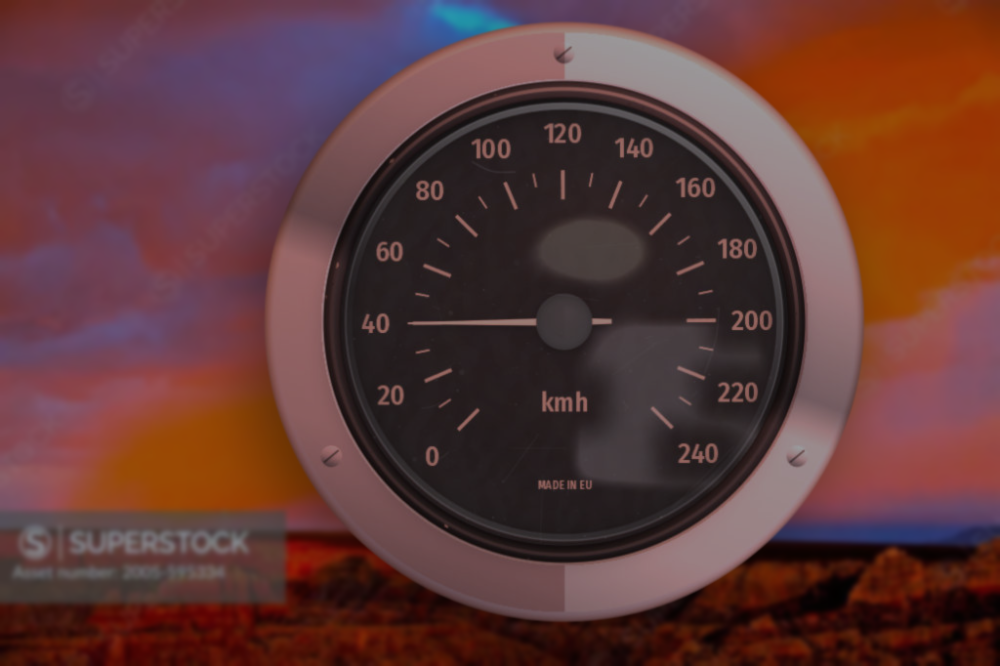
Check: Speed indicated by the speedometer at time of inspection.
40 km/h
